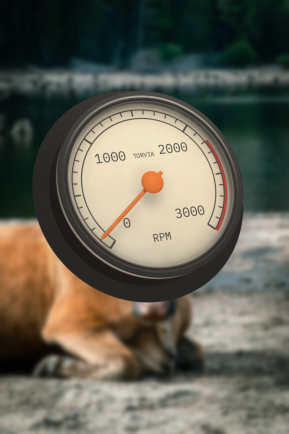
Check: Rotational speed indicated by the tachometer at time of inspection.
100 rpm
